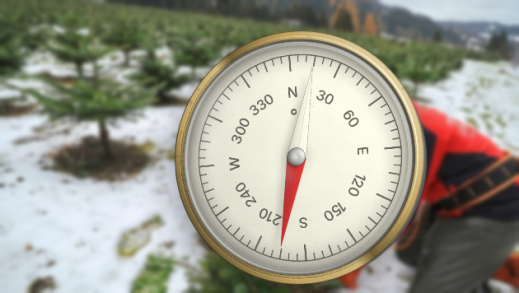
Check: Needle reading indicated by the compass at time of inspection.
195 °
